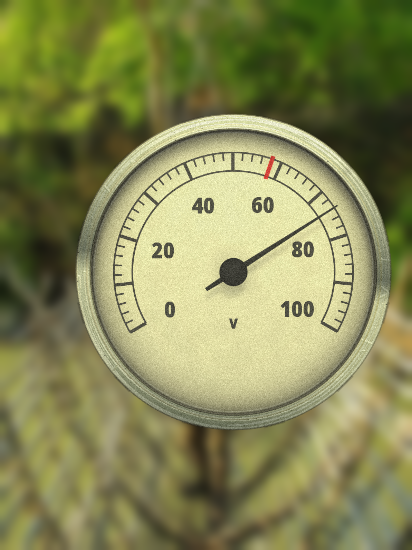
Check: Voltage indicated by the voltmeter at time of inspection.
74 V
